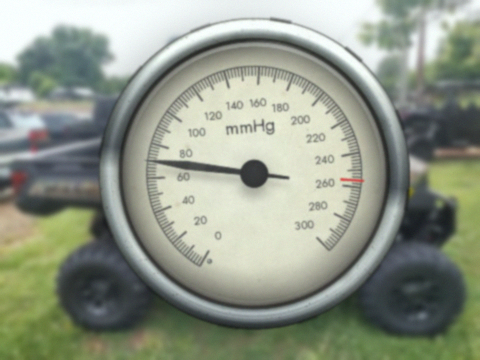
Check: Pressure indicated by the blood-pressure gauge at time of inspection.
70 mmHg
